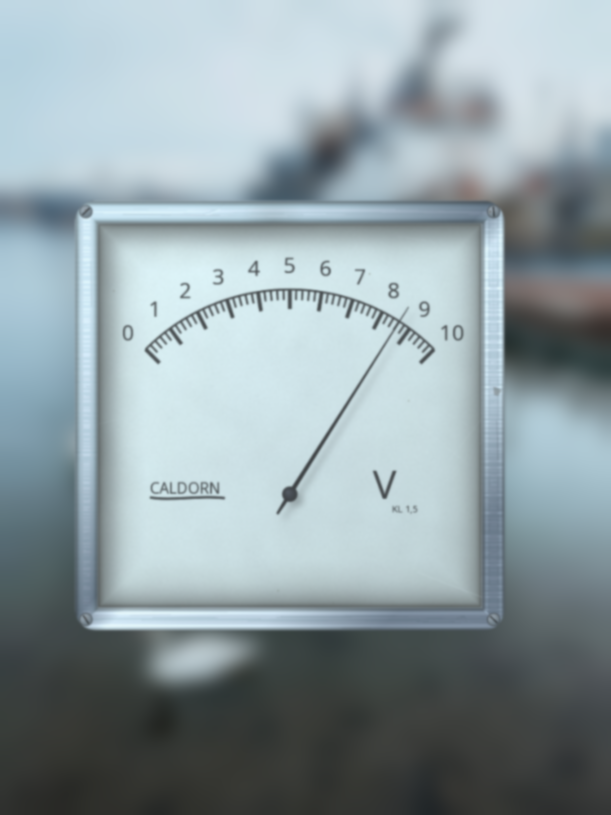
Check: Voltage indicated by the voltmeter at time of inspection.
8.6 V
